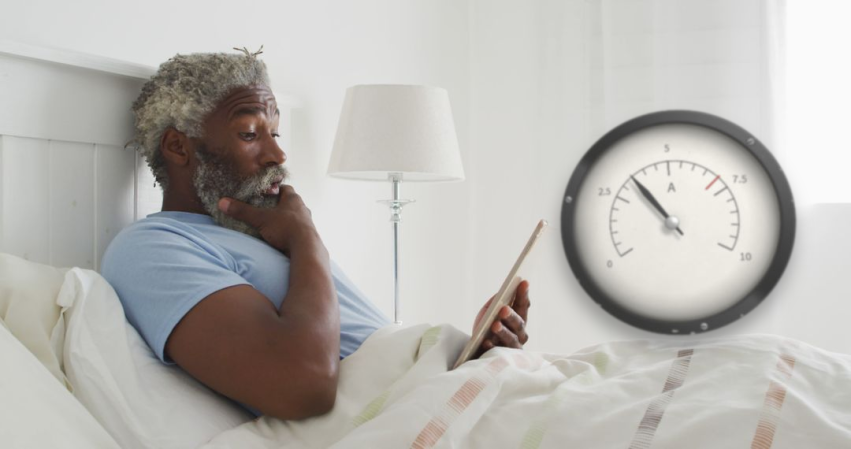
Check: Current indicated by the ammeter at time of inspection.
3.5 A
